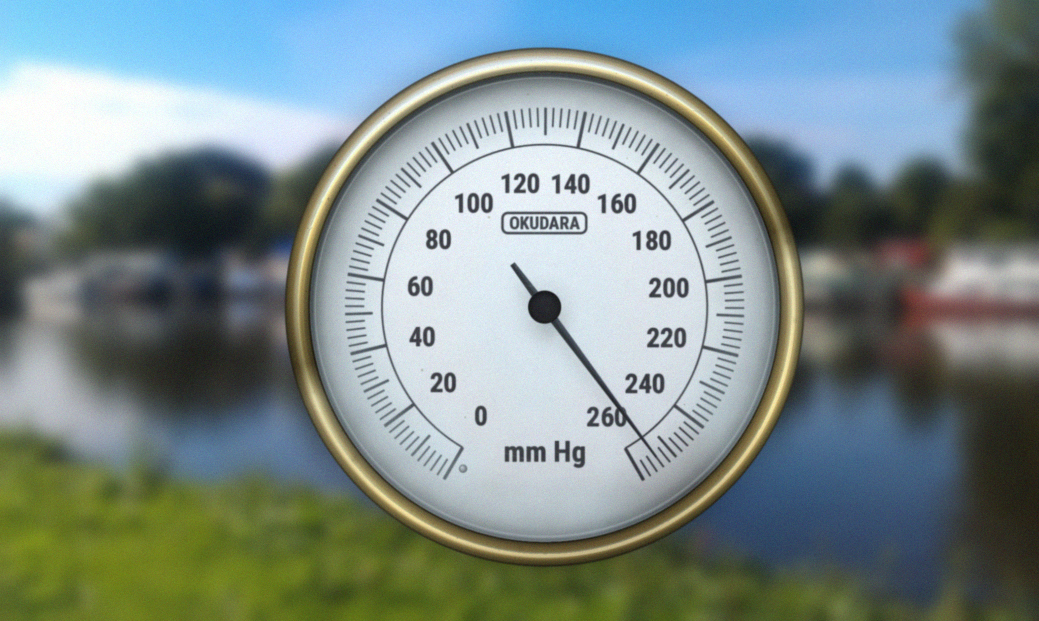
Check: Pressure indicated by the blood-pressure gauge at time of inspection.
254 mmHg
